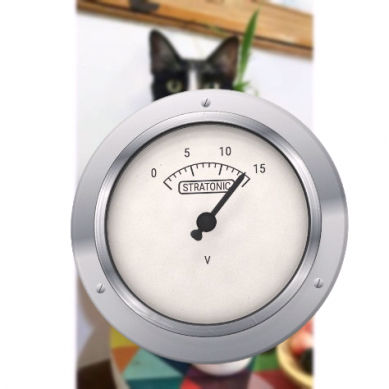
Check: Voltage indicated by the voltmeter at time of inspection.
14 V
